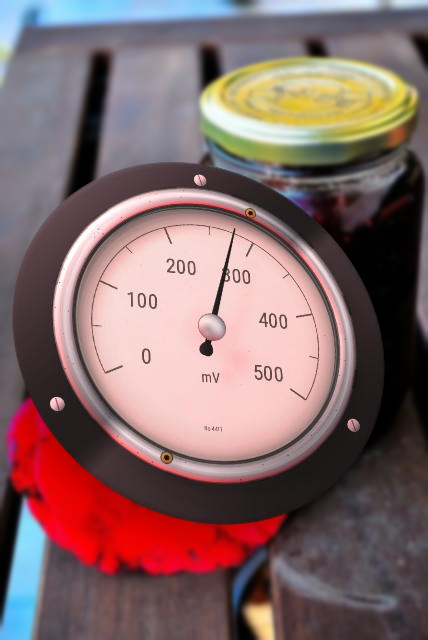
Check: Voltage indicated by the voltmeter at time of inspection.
275 mV
